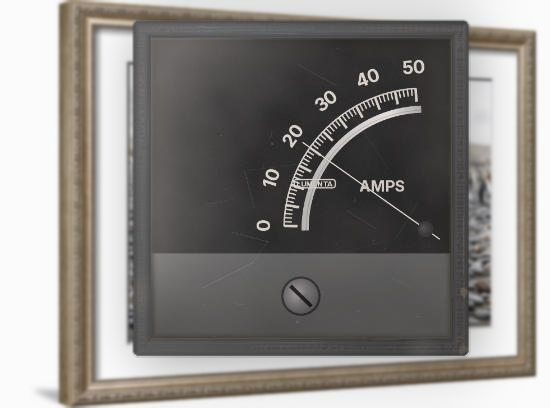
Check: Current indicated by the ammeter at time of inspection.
20 A
